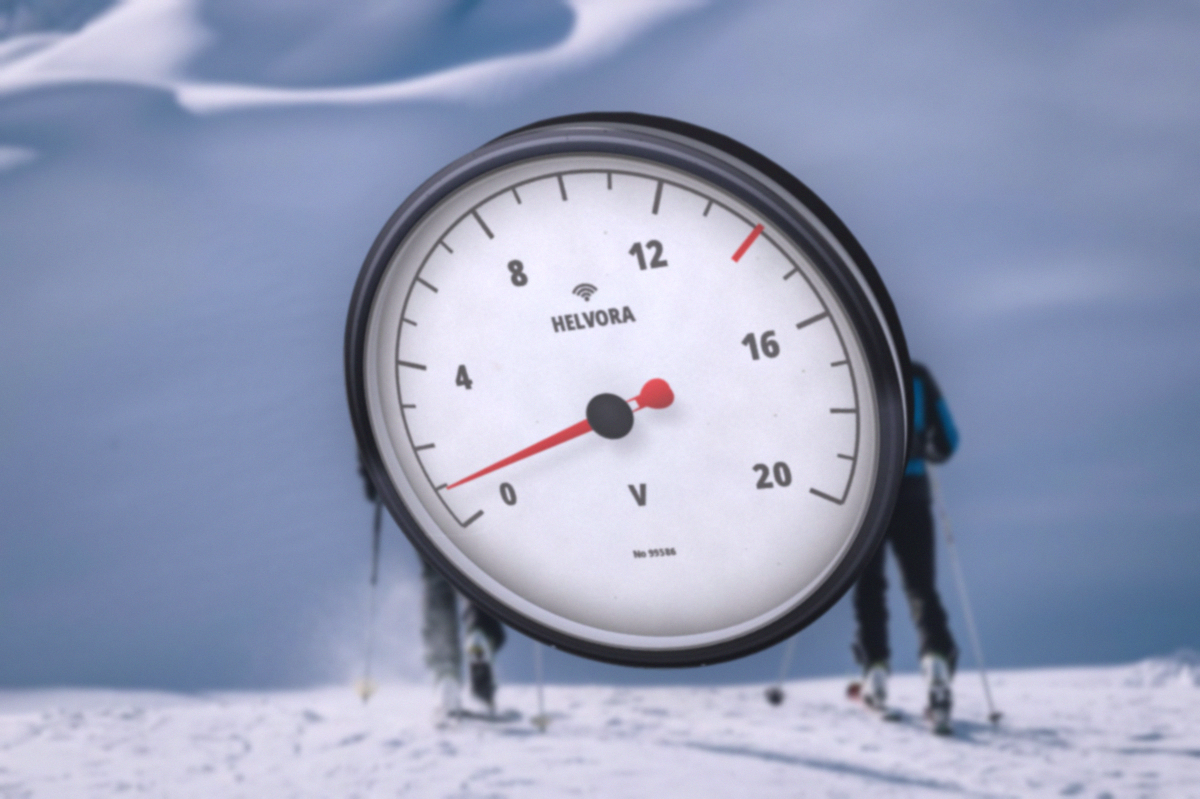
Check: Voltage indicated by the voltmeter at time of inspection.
1 V
